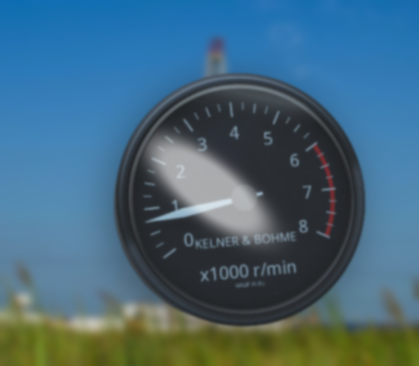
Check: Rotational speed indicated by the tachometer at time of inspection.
750 rpm
